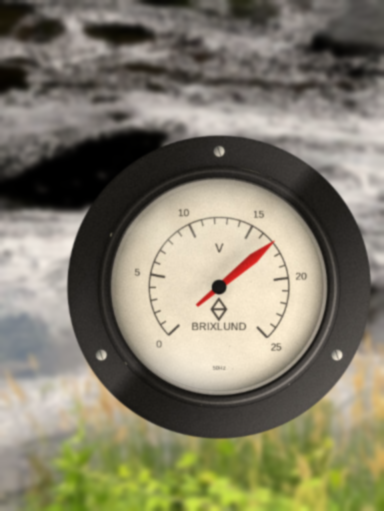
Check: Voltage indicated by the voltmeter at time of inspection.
17 V
